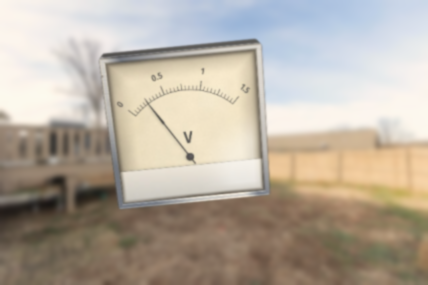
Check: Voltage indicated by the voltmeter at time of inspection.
0.25 V
